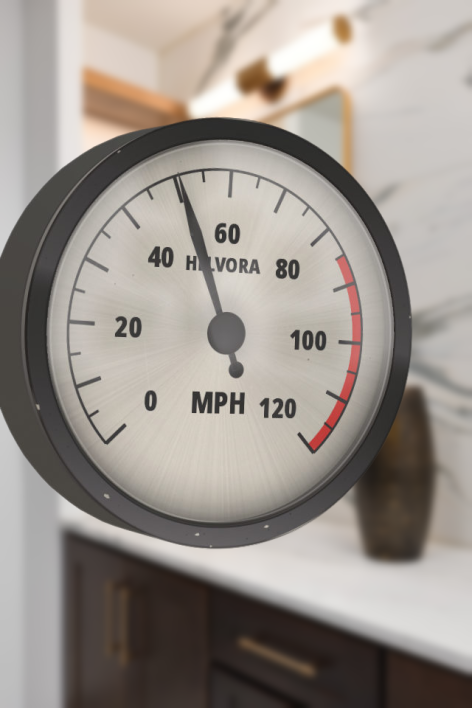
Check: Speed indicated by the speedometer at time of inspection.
50 mph
